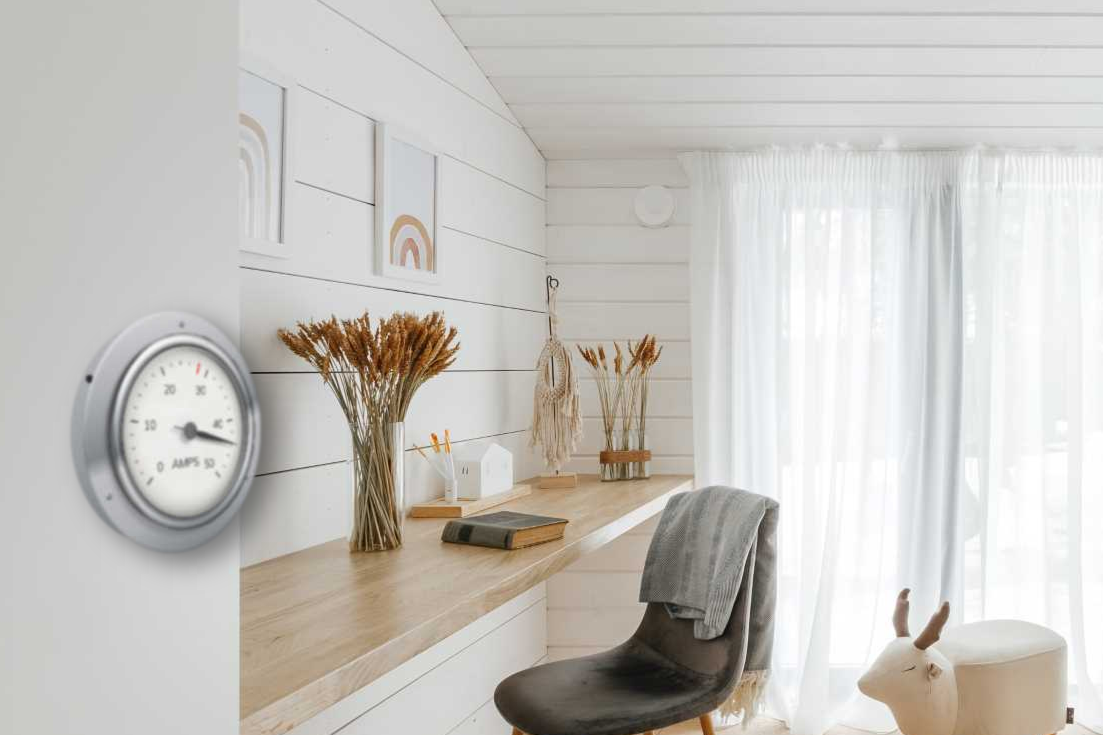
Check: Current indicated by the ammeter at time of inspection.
44 A
